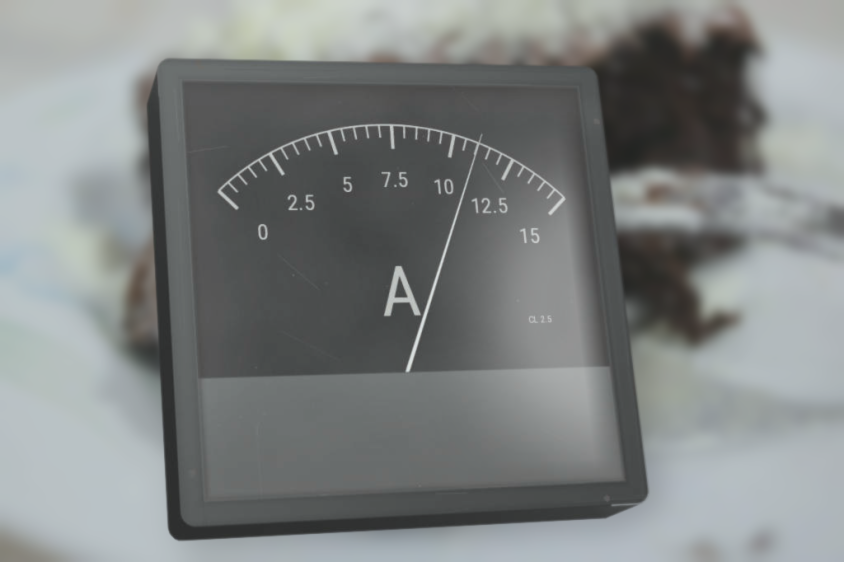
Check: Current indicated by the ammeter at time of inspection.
11 A
